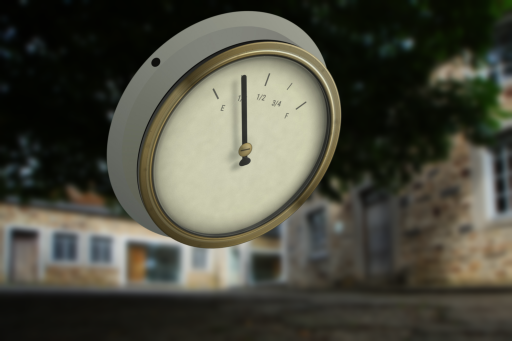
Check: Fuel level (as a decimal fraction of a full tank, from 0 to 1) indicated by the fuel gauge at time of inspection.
0.25
